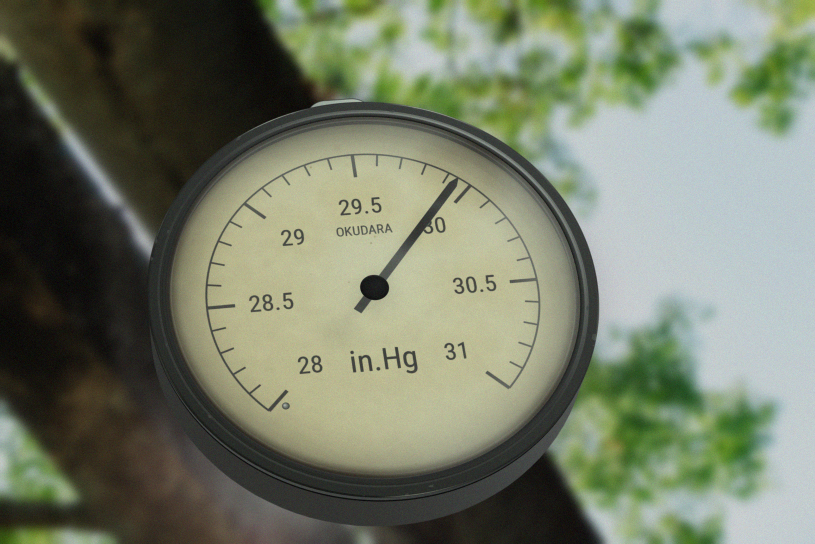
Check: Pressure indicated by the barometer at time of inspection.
29.95 inHg
